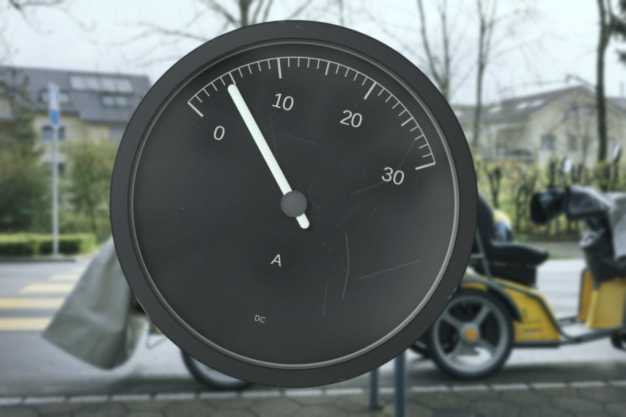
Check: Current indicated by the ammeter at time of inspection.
4.5 A
